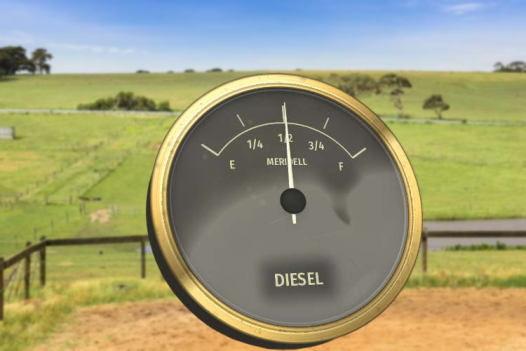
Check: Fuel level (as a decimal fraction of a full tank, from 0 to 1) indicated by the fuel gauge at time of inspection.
0.5
